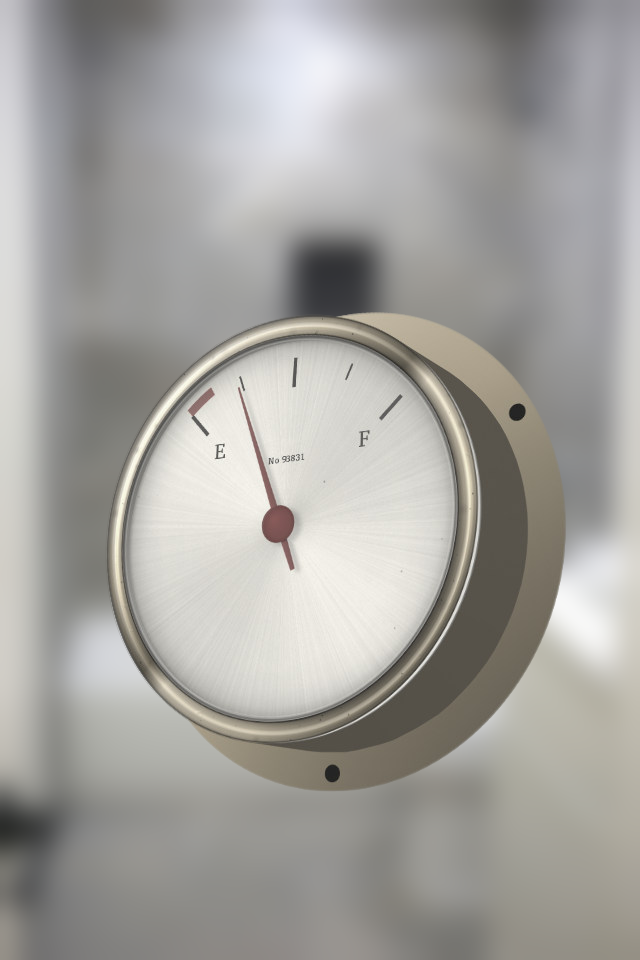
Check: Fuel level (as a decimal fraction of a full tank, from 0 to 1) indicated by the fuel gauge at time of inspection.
0.25
